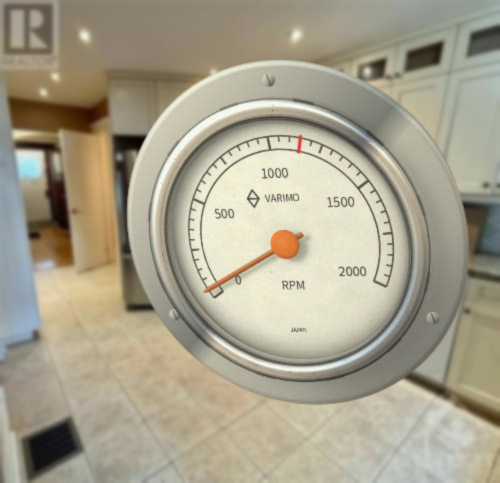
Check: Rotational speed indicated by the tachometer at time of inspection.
50 rpm
